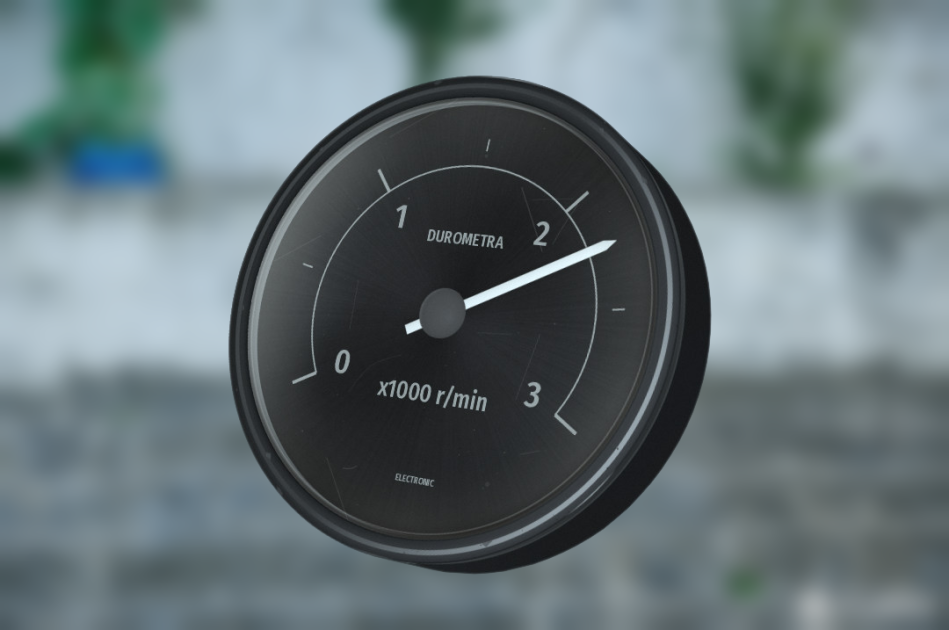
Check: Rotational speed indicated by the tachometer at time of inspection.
2250 rpm
